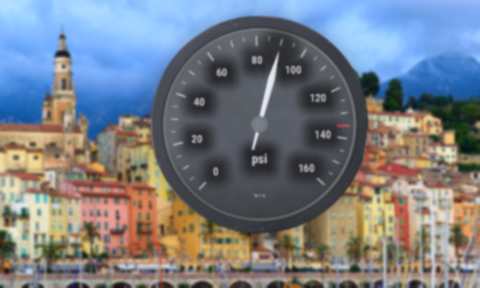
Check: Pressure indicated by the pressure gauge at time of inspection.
90 psi
